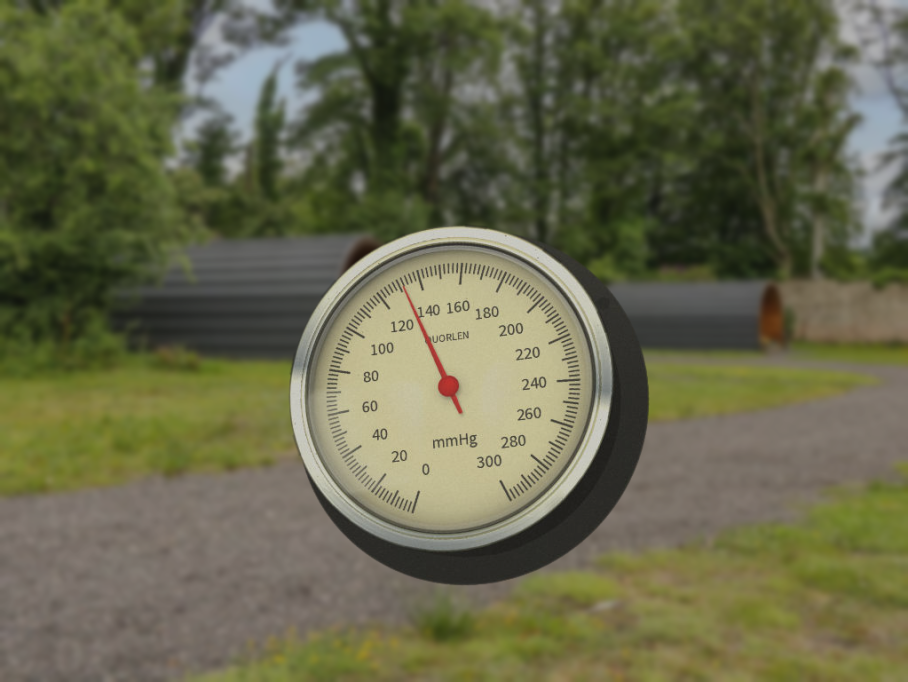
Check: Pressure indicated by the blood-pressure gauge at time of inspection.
132 mmHg
